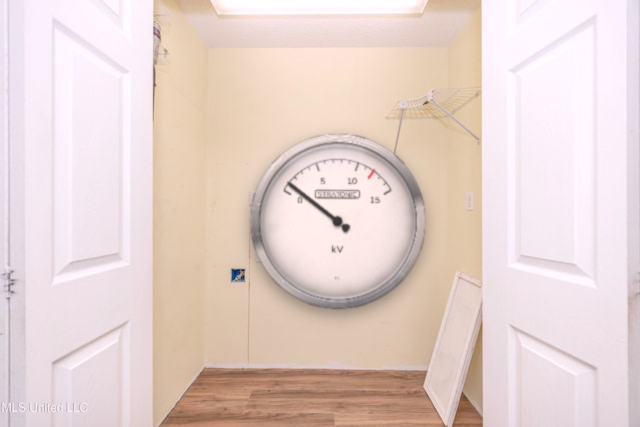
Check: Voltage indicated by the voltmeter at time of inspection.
1 kV
